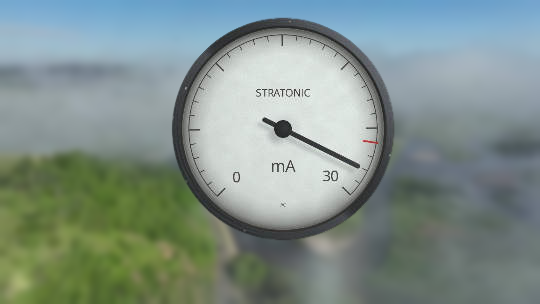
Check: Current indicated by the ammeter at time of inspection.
28 mA
